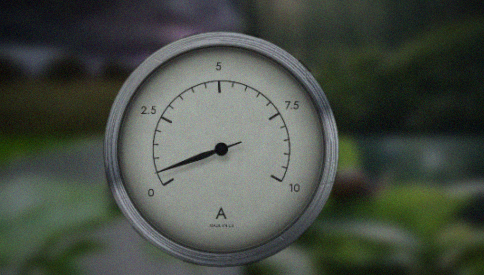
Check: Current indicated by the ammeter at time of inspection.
0.5 A
